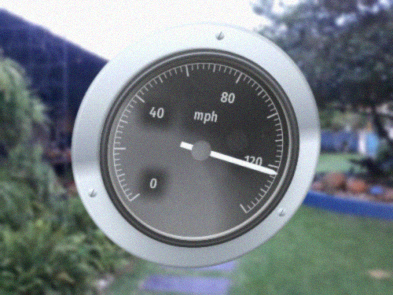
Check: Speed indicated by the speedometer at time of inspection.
122 mph
